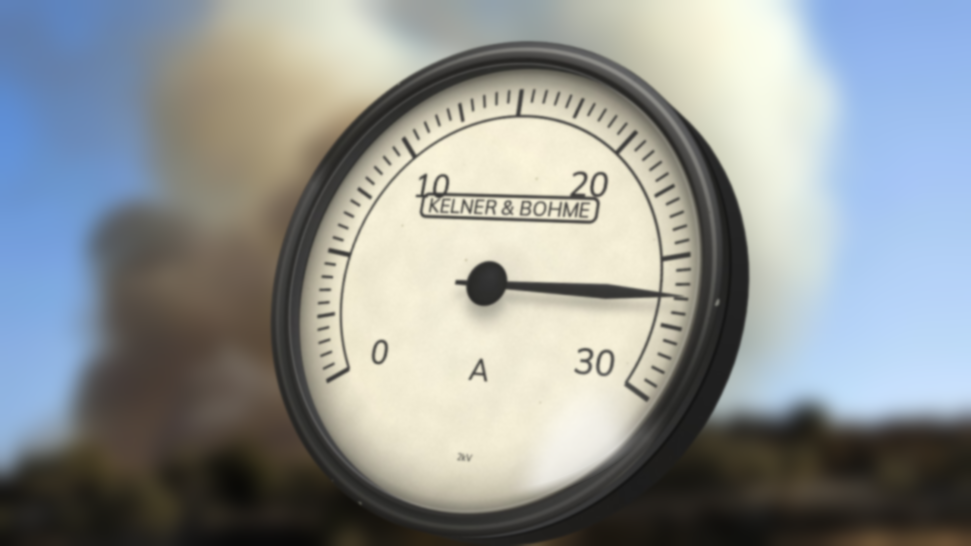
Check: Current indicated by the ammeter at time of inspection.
26.5 A
